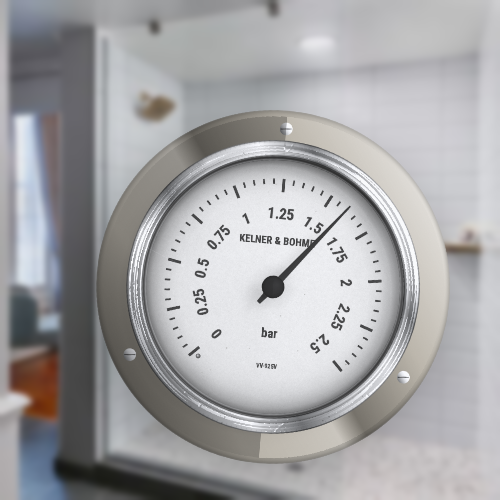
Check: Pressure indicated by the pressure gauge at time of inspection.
1.6 bar
